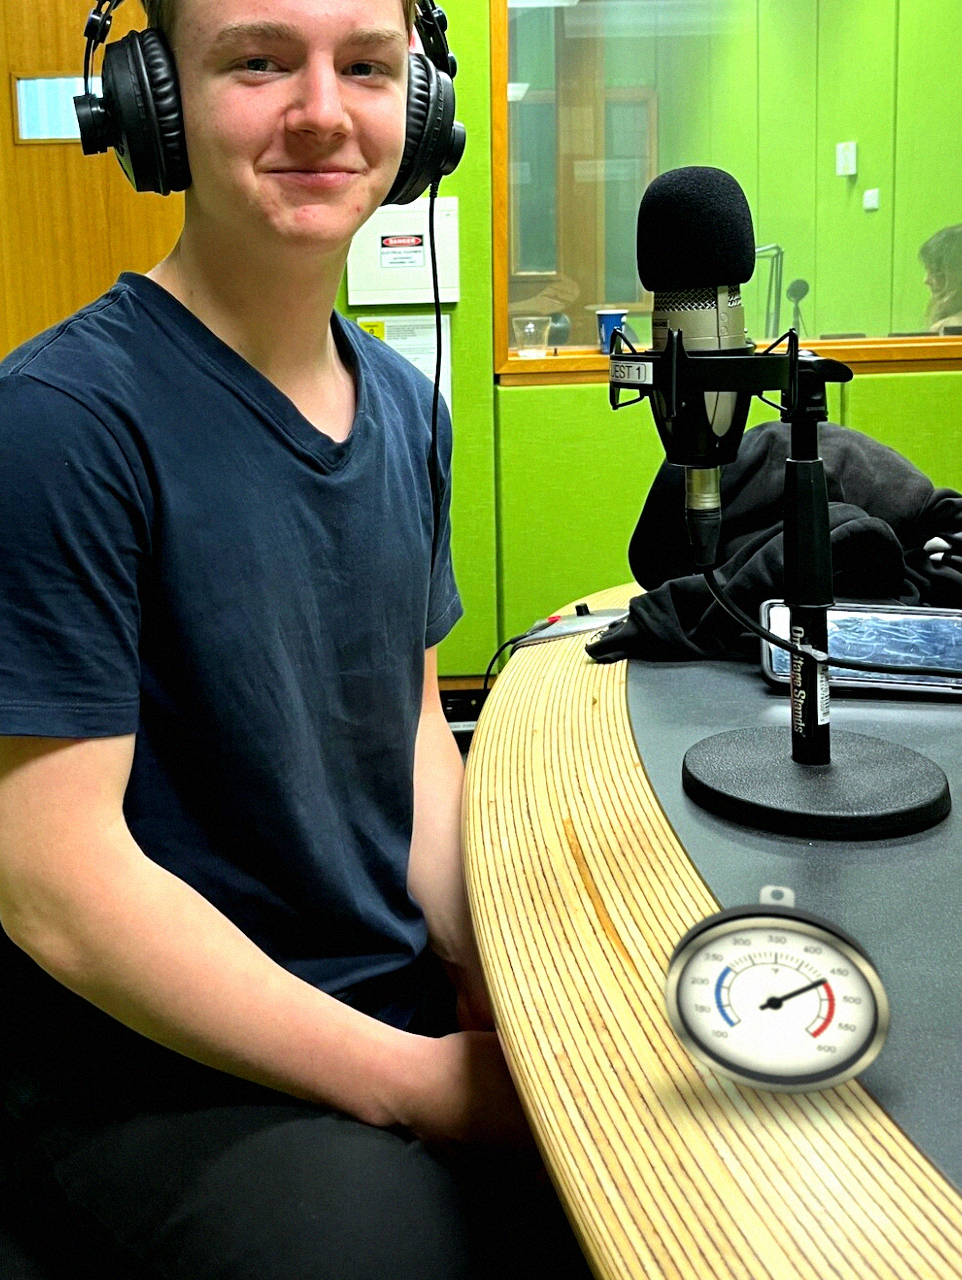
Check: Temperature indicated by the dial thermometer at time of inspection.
450 °F
